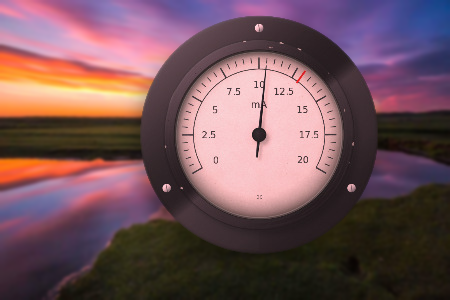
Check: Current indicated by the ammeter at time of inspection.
10.5 mA
